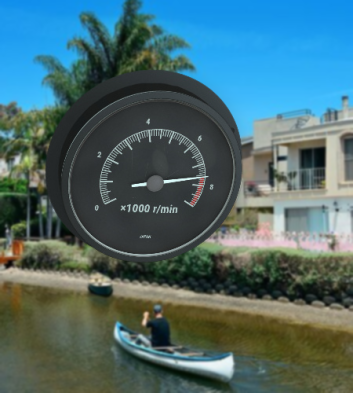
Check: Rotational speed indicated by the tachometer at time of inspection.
7500 rpm
